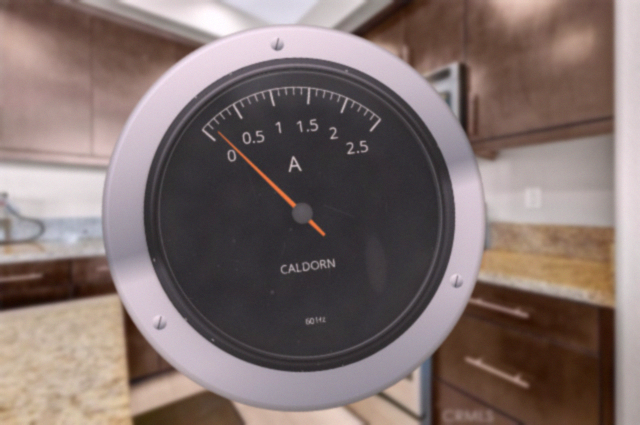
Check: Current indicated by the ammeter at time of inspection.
0.1 A
